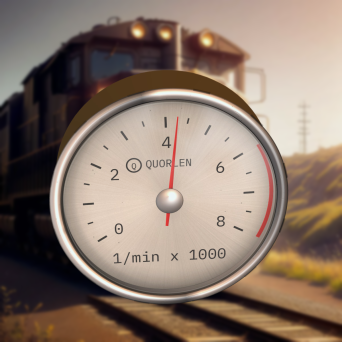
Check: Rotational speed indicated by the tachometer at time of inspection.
4250 rpm
